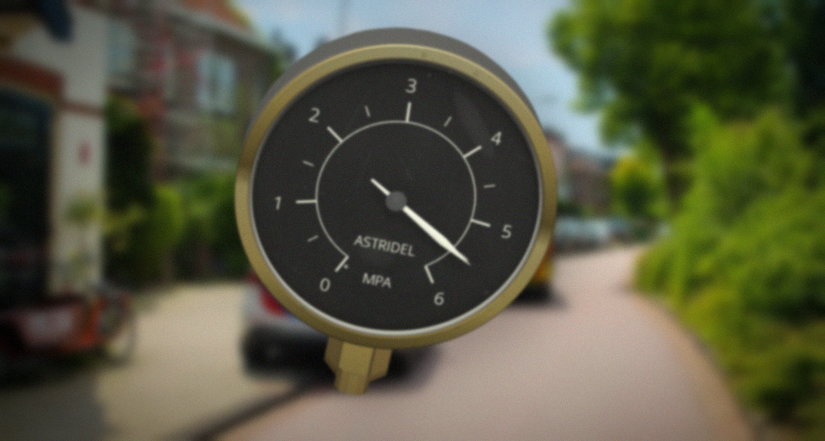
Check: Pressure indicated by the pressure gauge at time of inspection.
5.5 MPa
